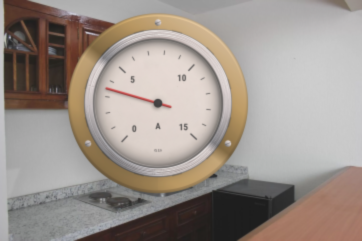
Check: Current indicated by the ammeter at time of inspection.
3.5 A
